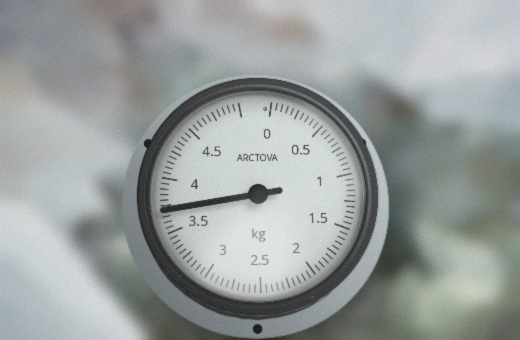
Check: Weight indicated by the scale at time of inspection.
3.7 kg
